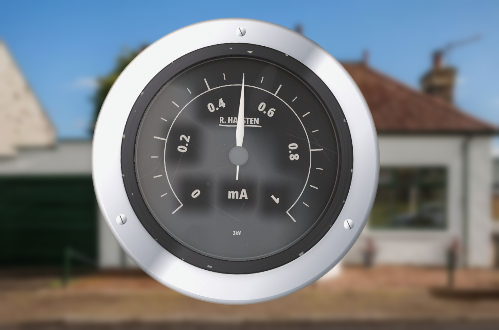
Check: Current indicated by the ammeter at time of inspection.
0.5 mA
